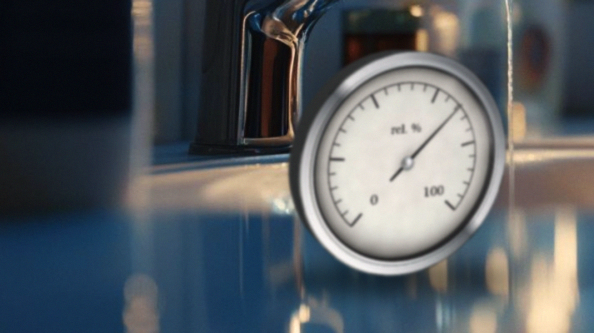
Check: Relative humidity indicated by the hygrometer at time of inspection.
68 %
